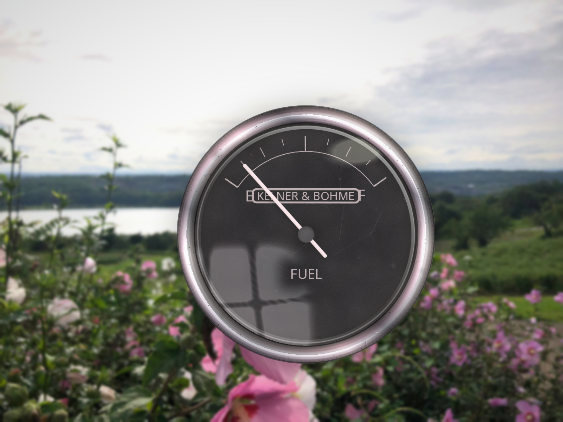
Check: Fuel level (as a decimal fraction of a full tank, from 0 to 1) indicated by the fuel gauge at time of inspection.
0.125
